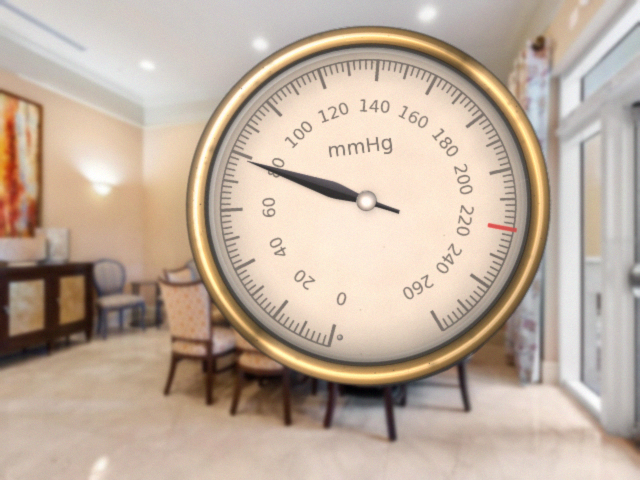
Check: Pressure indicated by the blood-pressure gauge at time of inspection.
78 mmHg
